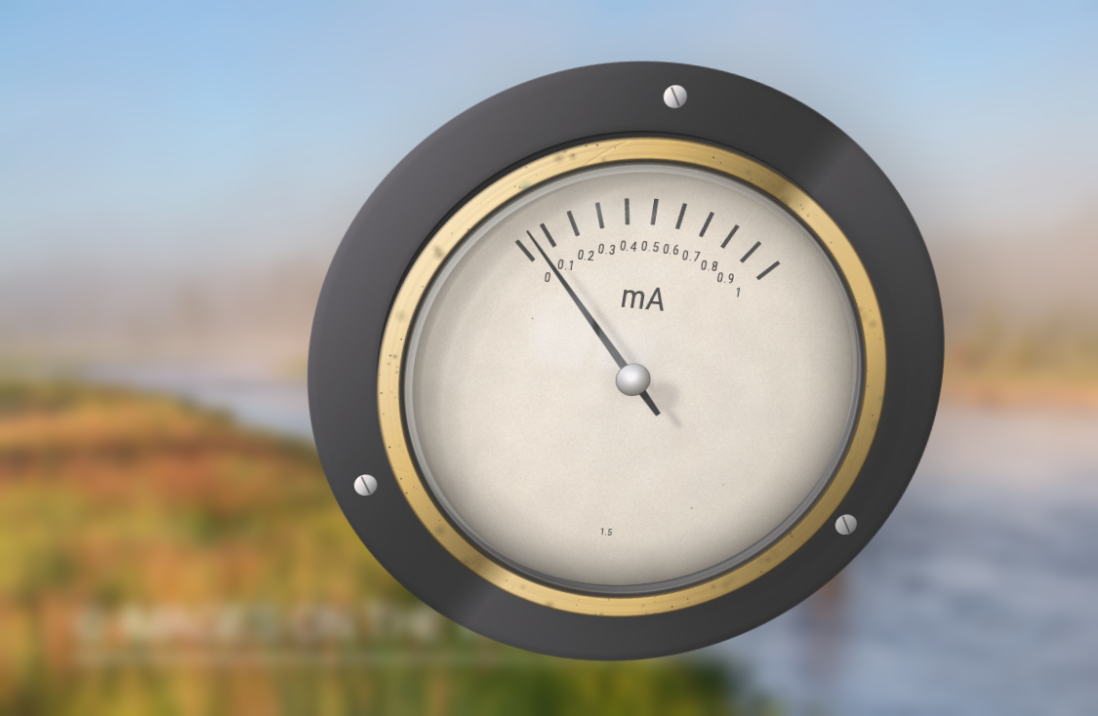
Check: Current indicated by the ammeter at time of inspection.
0.05 mA
